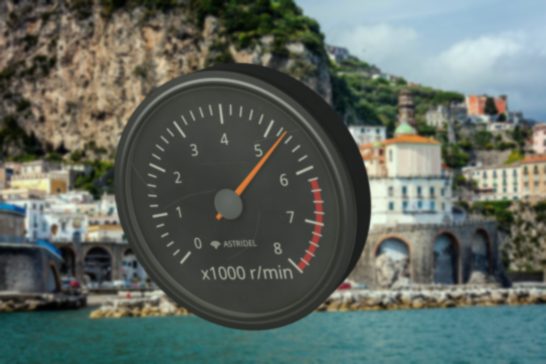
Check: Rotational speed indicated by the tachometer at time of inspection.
5300 rpm
